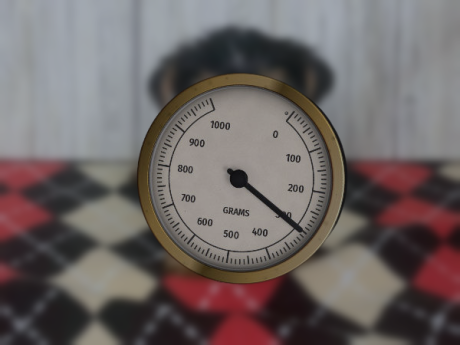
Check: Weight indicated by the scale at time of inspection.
300 g
